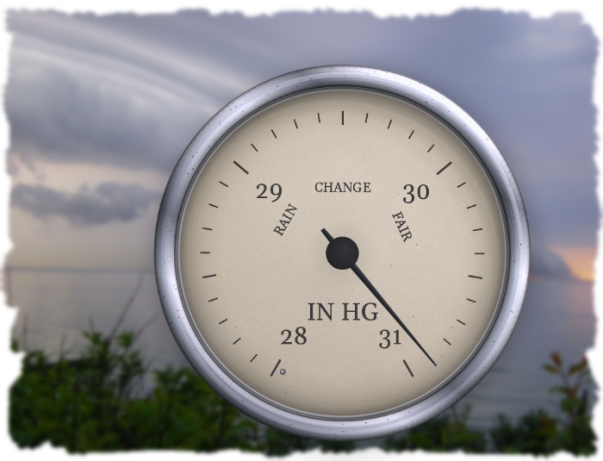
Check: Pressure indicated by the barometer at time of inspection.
30.9 inHg
